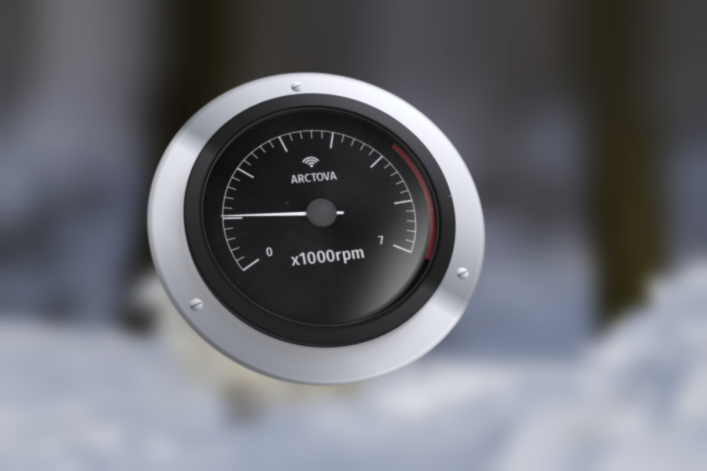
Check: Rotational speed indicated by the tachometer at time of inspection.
1000 rpm
